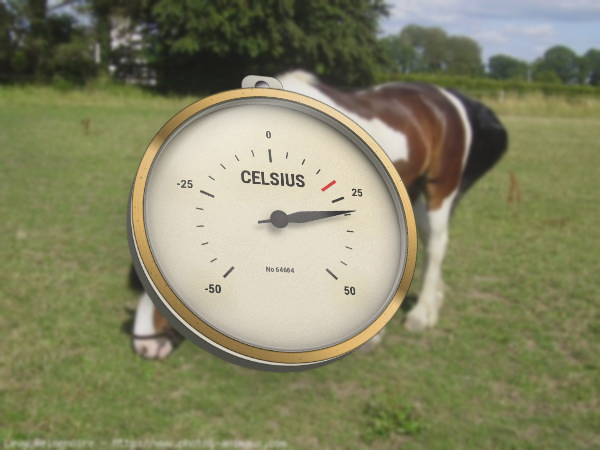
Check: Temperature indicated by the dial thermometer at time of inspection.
30 °C
